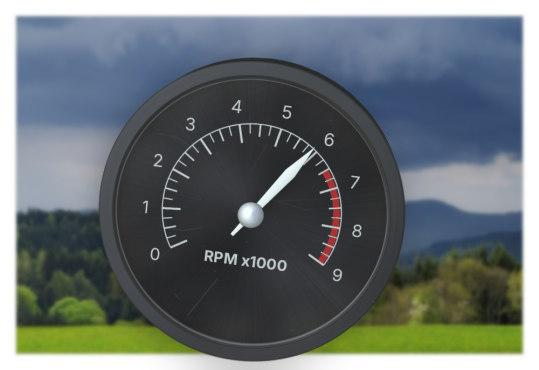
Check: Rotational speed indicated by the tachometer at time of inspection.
5875 rpm
